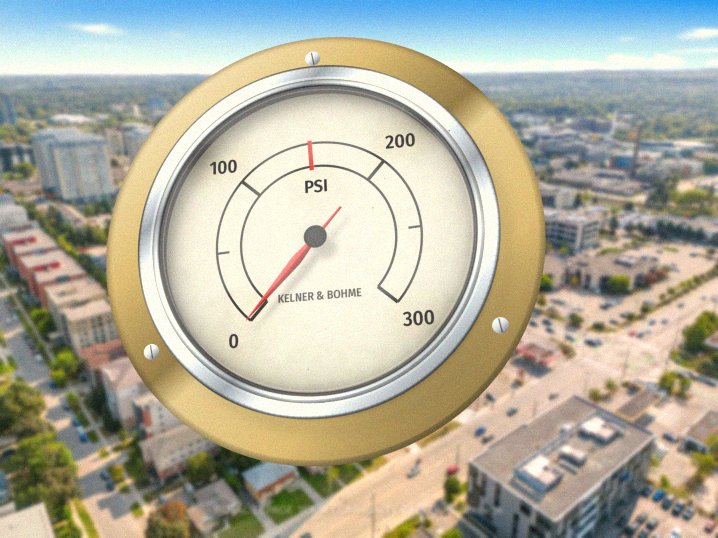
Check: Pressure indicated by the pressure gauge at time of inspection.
0 psi
